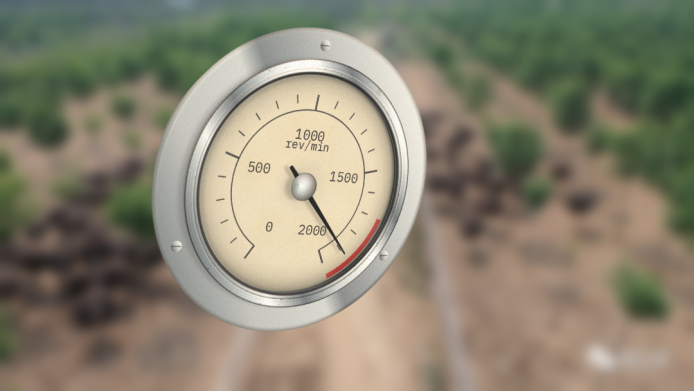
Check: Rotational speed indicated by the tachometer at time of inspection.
1900 rpm
